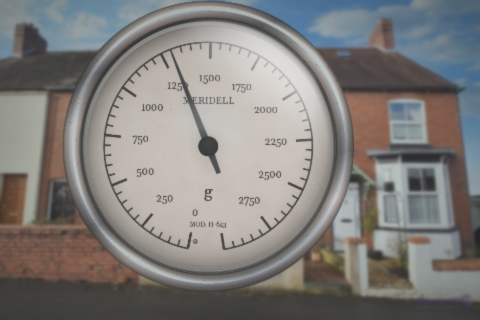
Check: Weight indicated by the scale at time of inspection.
1300 g
